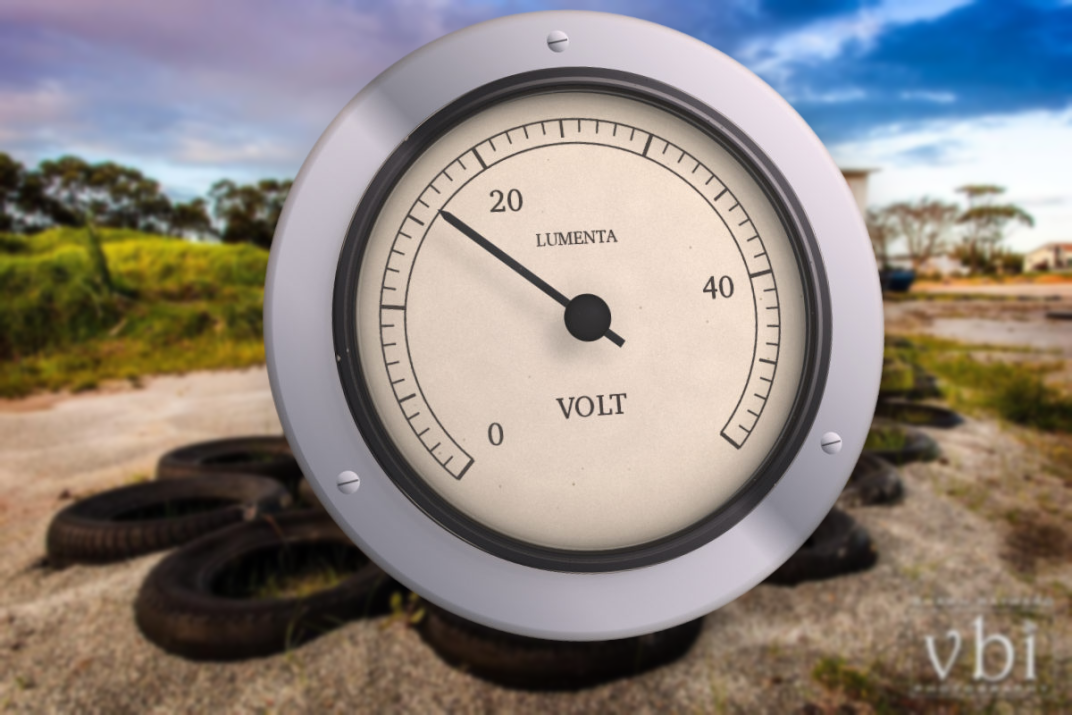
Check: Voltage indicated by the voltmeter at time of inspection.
16 V
